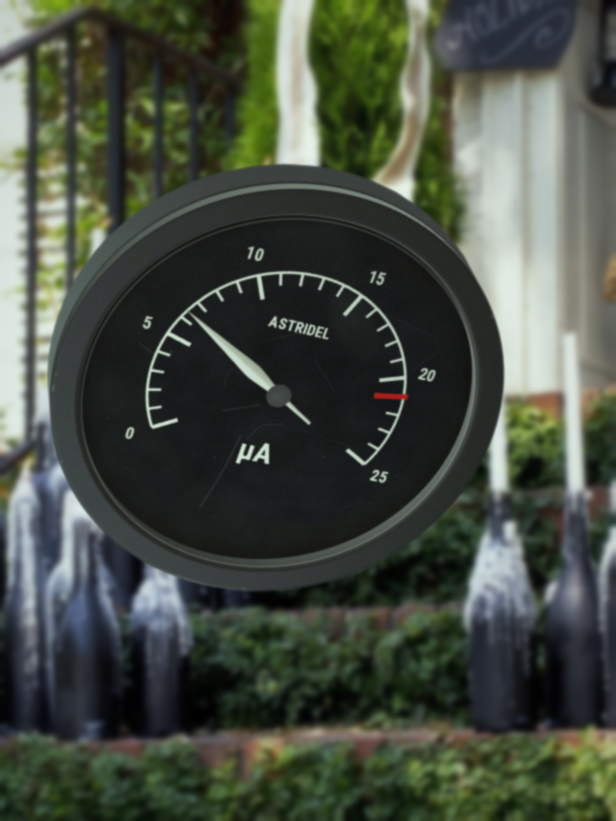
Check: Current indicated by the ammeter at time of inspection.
6.5 µA
